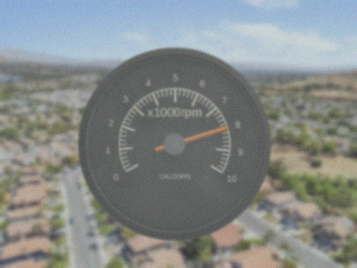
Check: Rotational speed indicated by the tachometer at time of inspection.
8000 rpm
